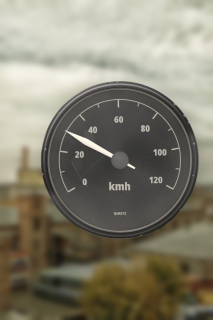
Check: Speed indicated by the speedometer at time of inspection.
30 km/h
